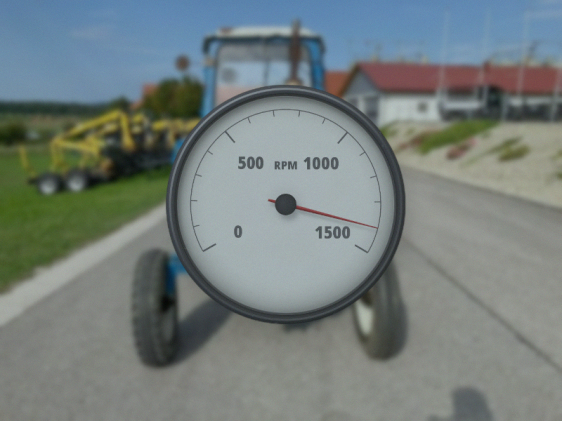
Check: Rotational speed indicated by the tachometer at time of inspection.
1400 rpm
